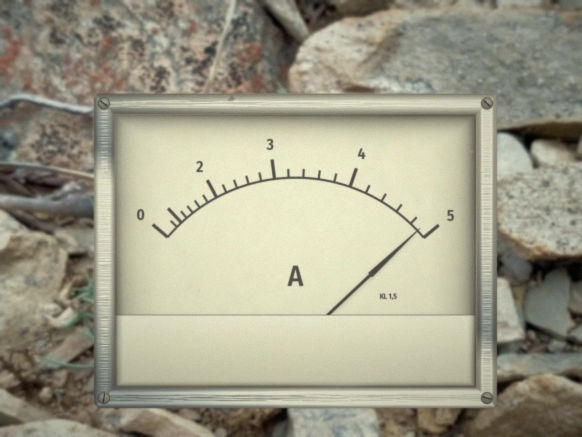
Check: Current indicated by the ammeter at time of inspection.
4.9 A
